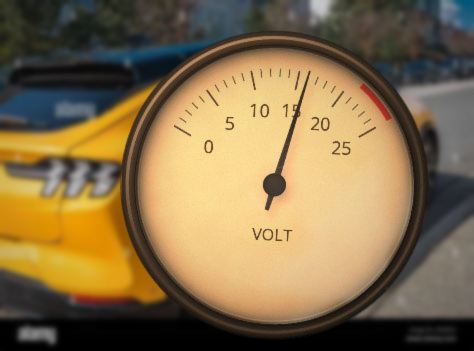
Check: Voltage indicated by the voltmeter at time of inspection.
16 V
